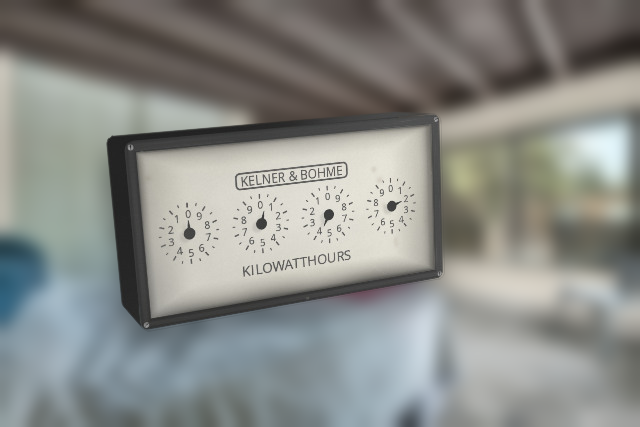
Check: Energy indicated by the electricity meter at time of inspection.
42 kWh
